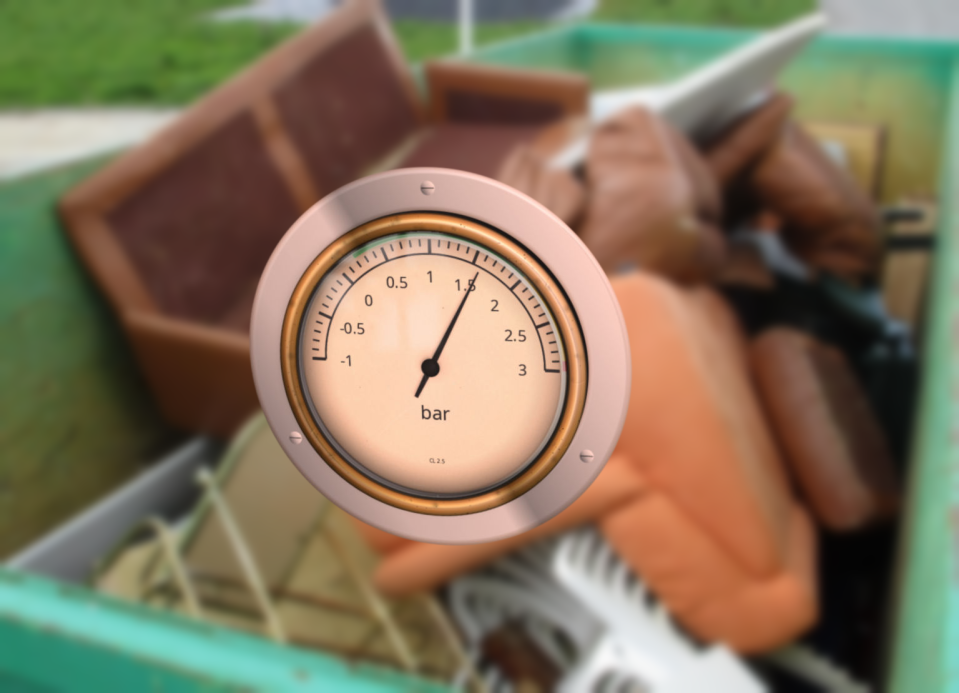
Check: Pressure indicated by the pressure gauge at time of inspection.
1.6 bar
